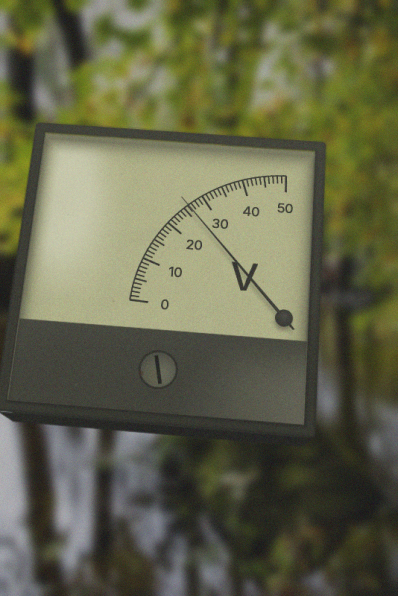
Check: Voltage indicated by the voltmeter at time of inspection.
26 V
